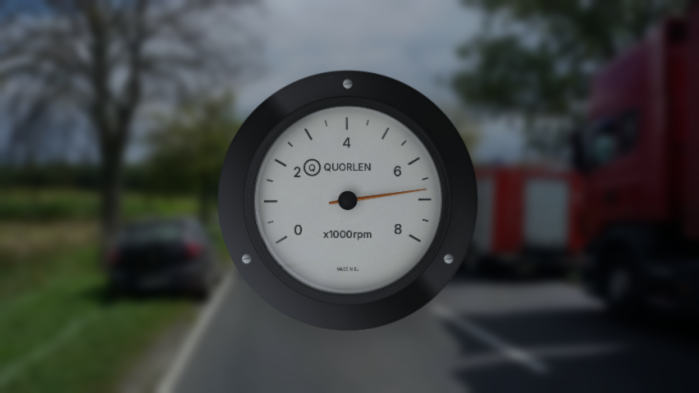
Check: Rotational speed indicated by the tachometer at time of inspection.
6750 rpm
